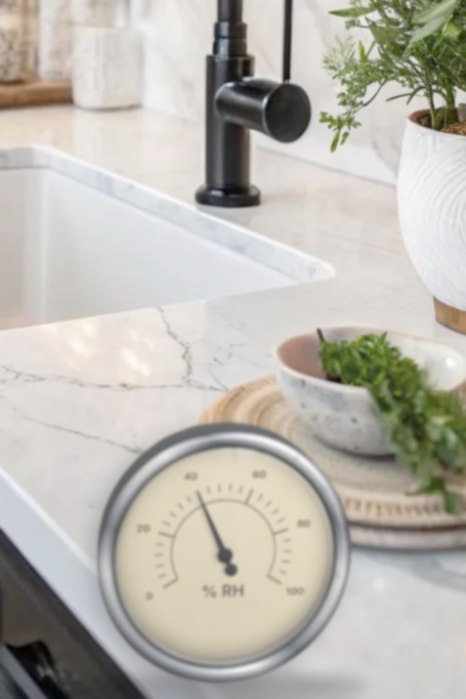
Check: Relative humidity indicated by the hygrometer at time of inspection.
40 %
